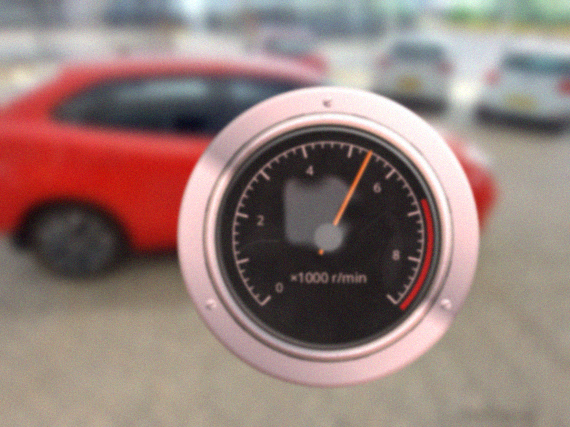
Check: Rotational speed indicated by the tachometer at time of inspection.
5400 rpm
